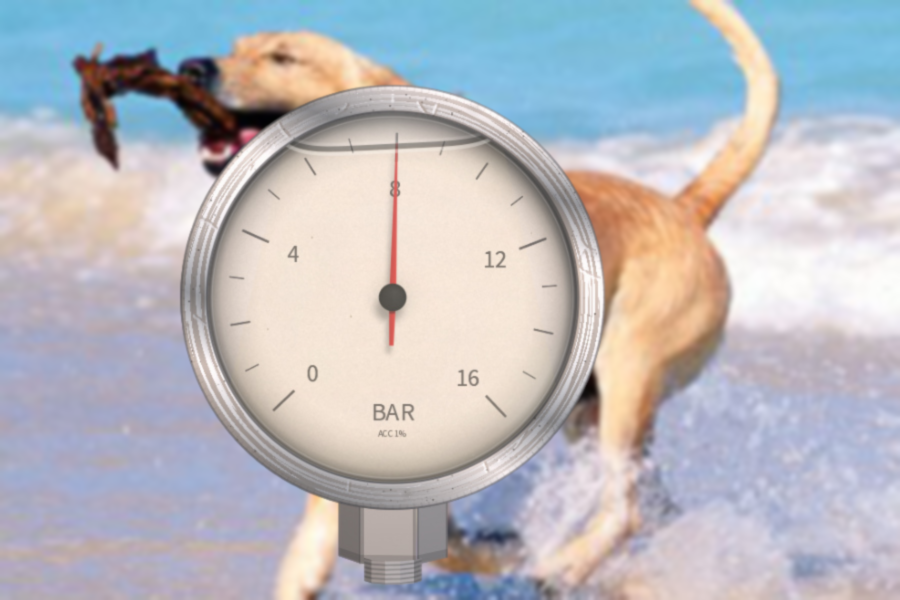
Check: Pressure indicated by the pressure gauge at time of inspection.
8 bar
